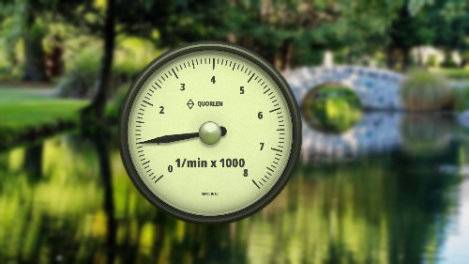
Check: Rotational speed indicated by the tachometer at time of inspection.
1000 rpm
